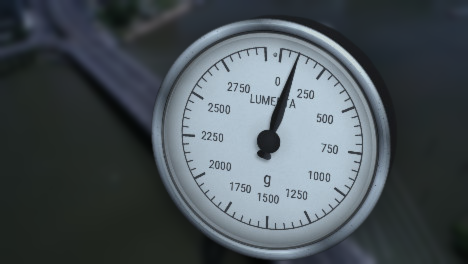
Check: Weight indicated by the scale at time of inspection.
100 g
